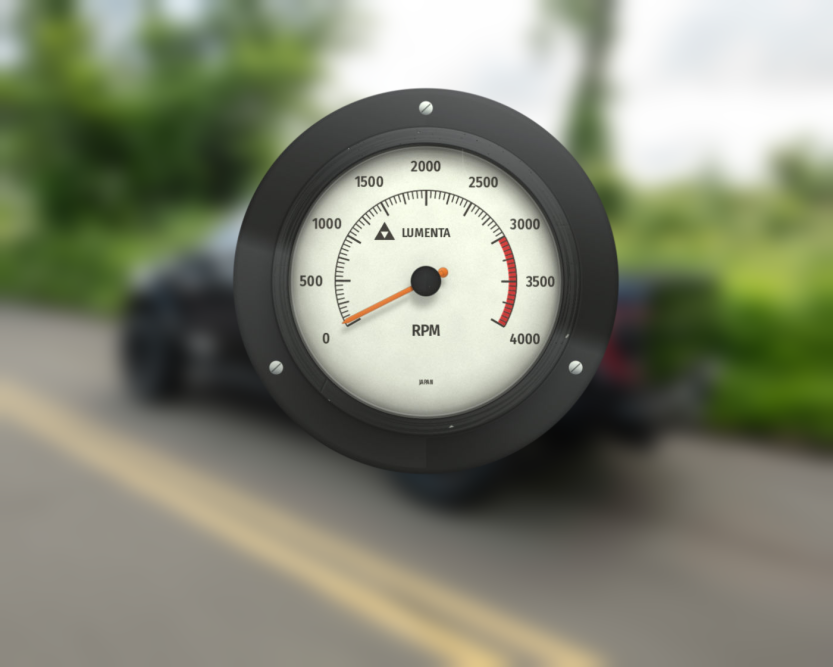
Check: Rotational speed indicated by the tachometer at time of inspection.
50 rpm
